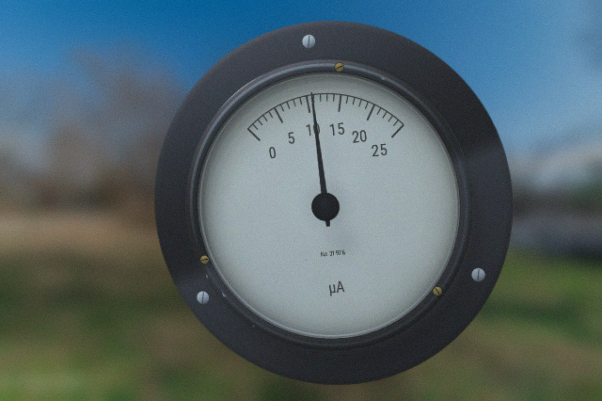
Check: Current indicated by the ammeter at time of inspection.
11 µA
